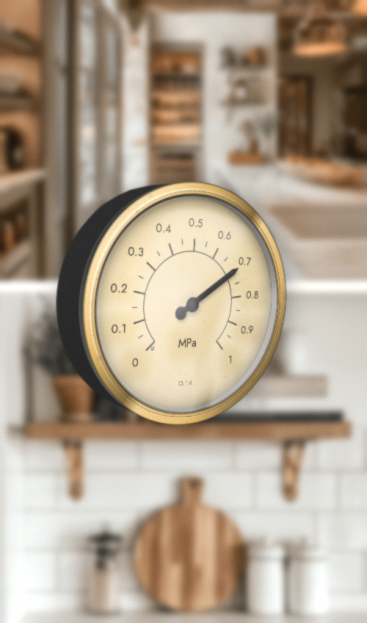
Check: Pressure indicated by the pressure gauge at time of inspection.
0.7 MPa
